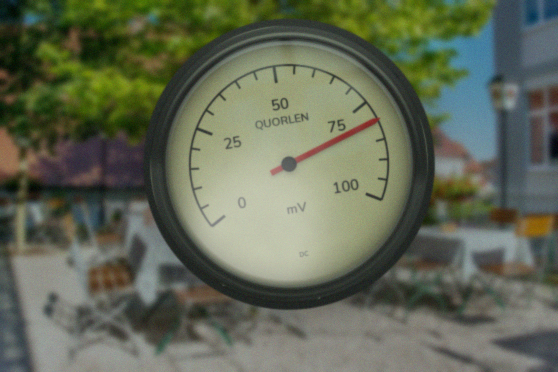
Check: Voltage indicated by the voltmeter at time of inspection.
80 mV
